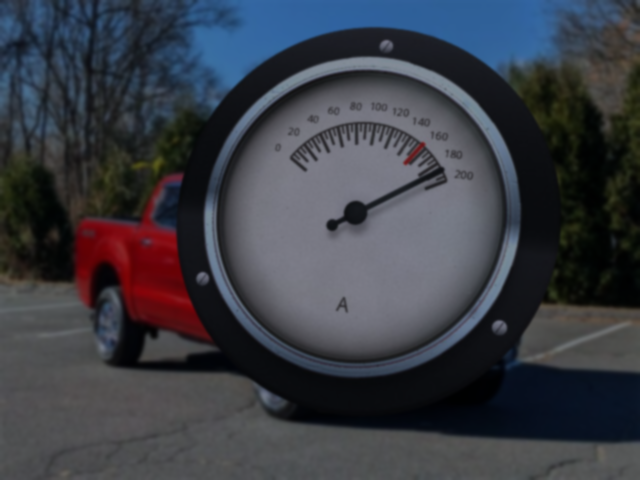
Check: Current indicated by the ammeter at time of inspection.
190 A
